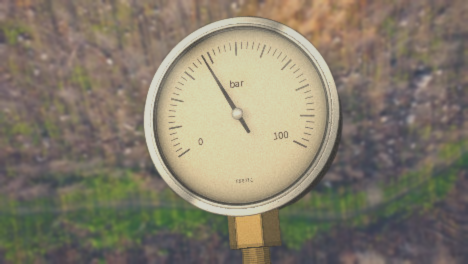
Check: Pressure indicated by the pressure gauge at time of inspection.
38 bar
